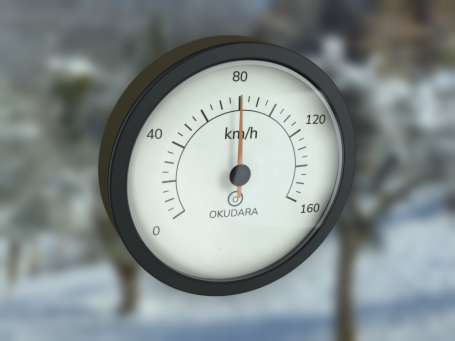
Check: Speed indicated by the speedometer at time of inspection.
80 km/h
